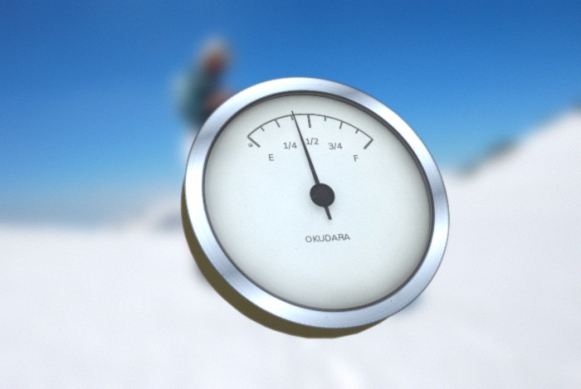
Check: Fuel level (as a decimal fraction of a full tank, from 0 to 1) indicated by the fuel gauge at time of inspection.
0.375
